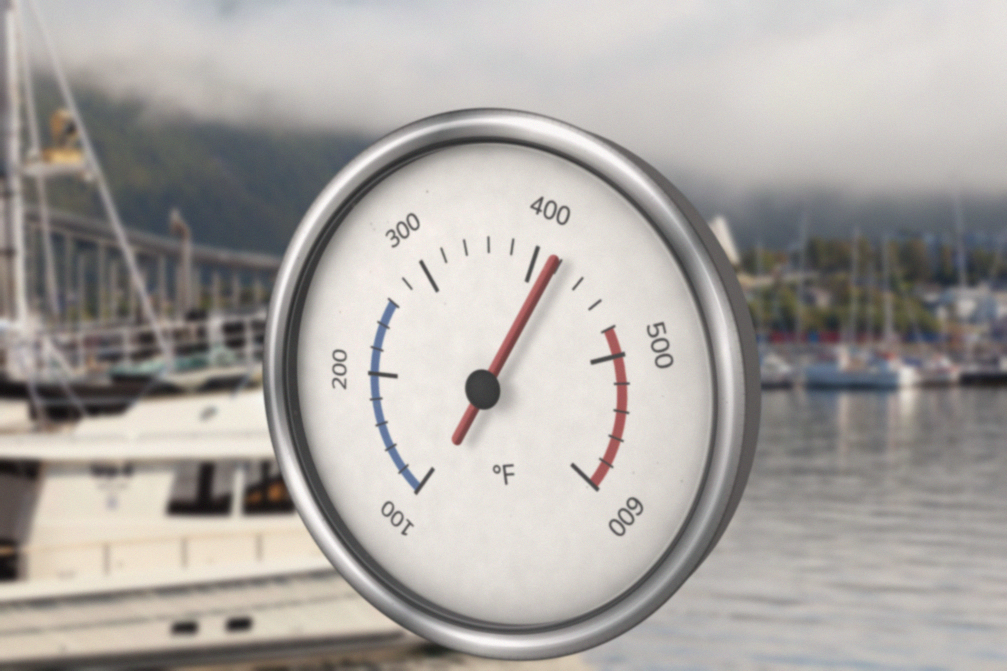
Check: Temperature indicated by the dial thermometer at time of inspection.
420 °F
